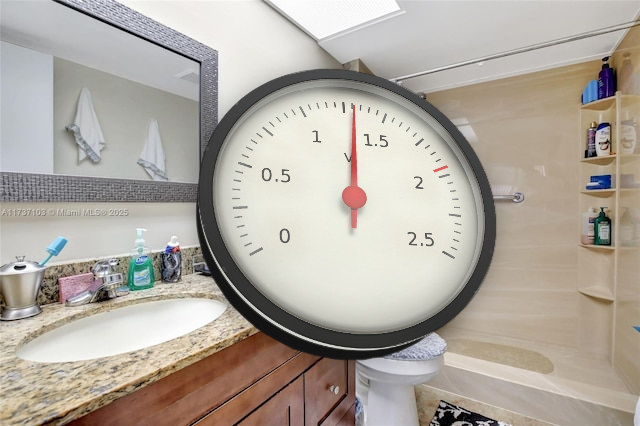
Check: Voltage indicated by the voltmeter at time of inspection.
1.3 V
